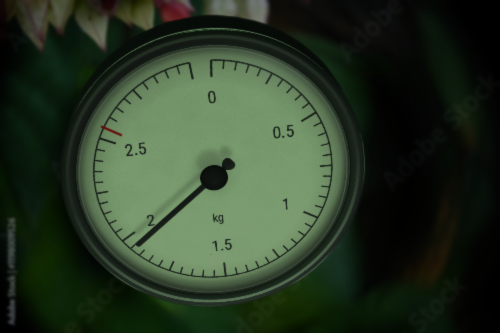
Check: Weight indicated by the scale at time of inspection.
1.95 kg
